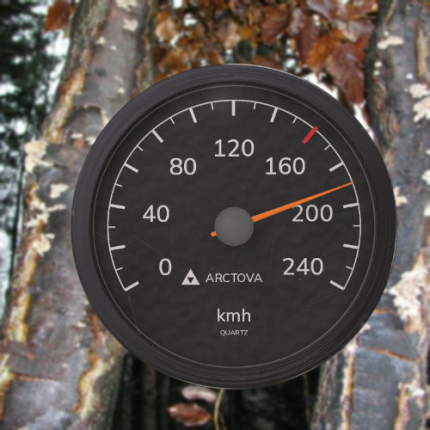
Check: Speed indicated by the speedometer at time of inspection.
190 km/h
